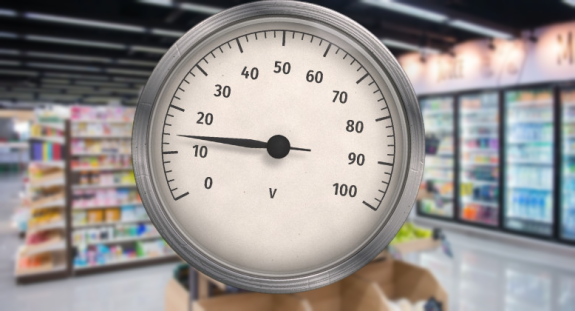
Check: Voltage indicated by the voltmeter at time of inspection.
14 V
